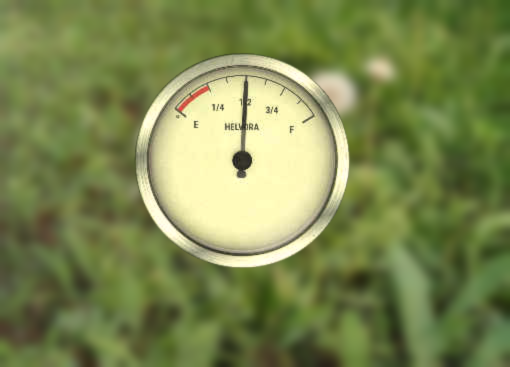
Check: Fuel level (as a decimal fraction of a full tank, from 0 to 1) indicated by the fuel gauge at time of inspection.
0.5
